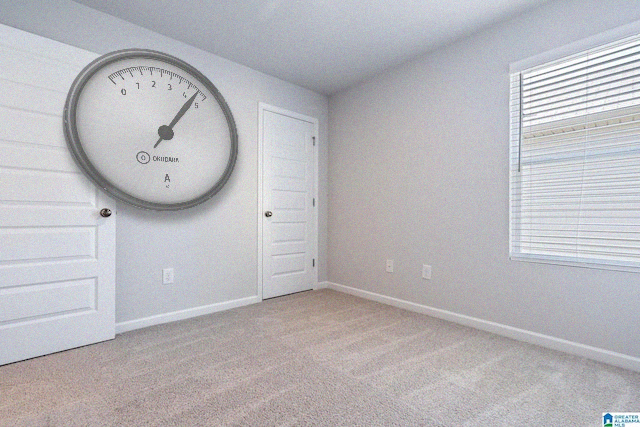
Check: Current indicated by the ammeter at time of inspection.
4.5 A
